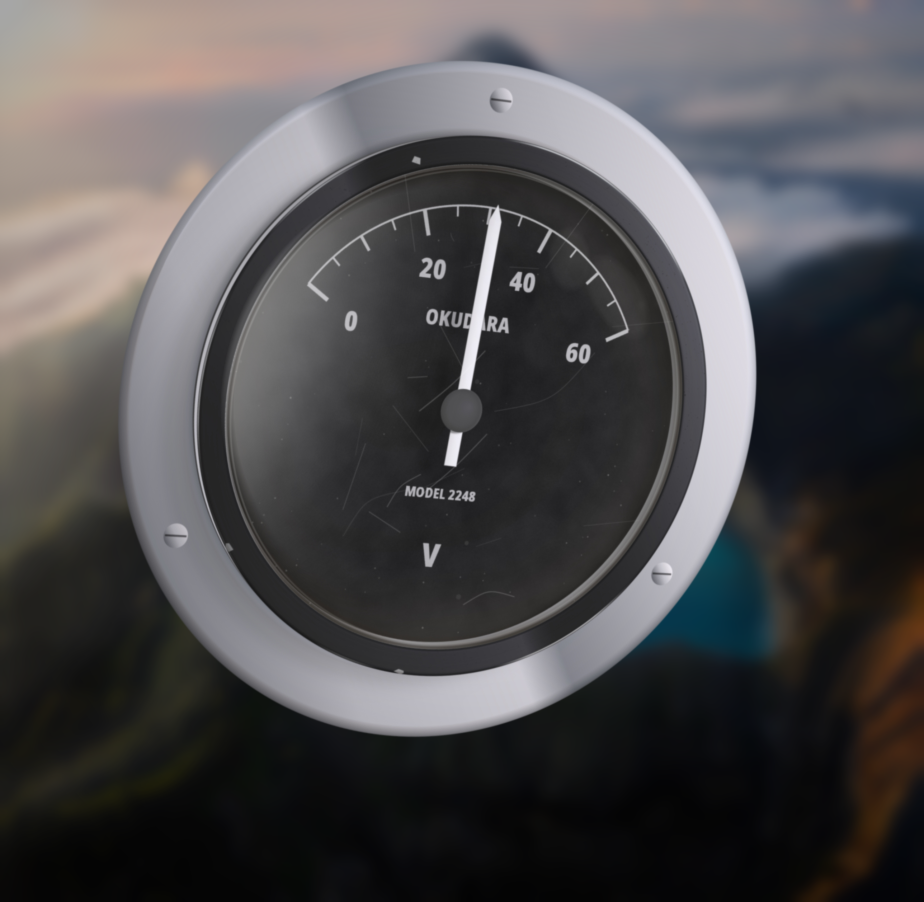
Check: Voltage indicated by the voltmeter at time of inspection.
30 V
